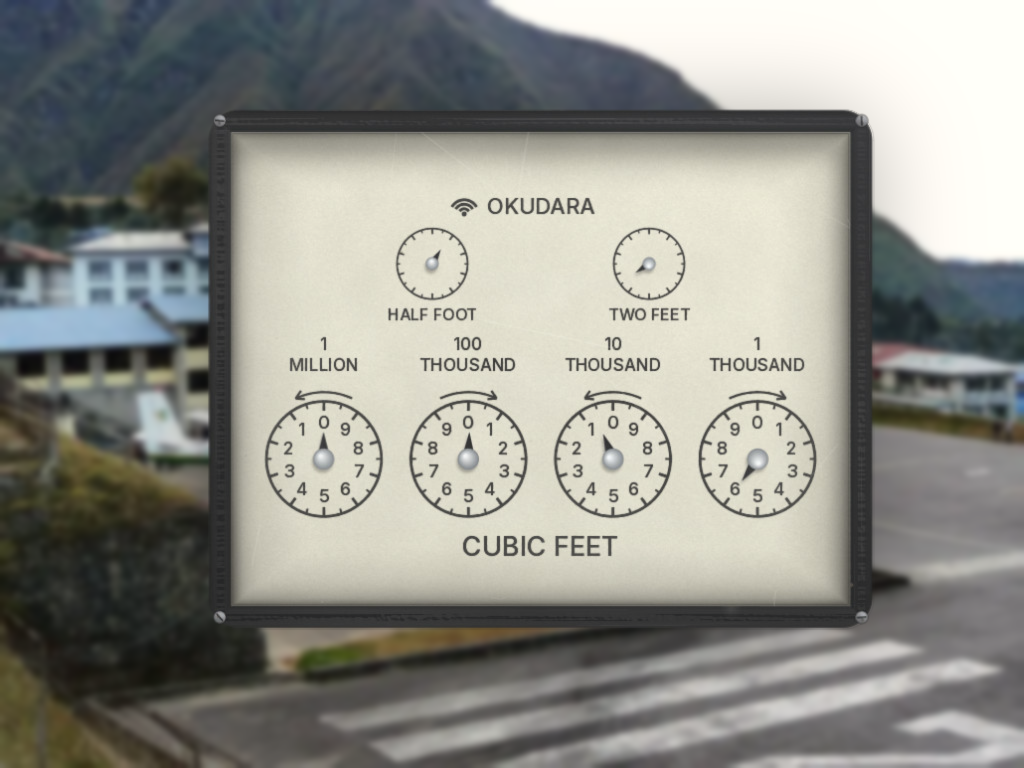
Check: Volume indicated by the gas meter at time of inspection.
600 ft³
